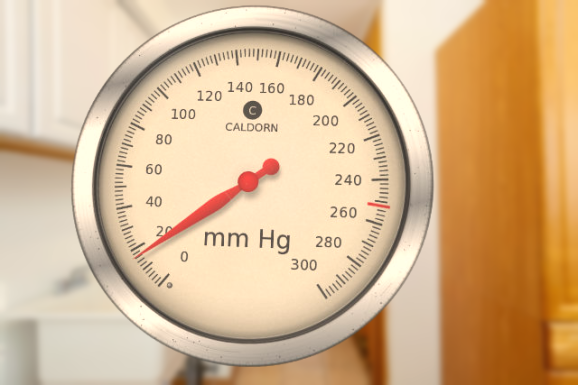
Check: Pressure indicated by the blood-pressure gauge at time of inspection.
16 mmHg
